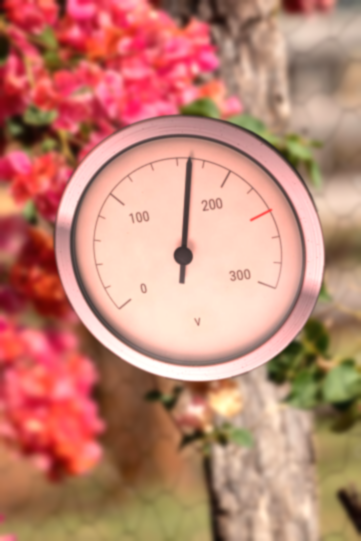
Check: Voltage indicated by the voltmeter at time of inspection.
170 V
